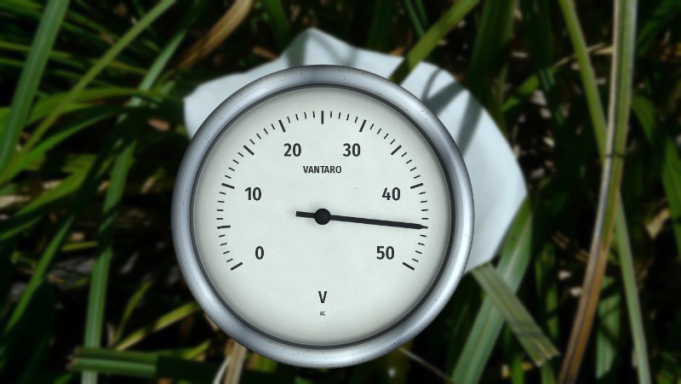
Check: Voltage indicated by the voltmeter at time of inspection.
45 V
